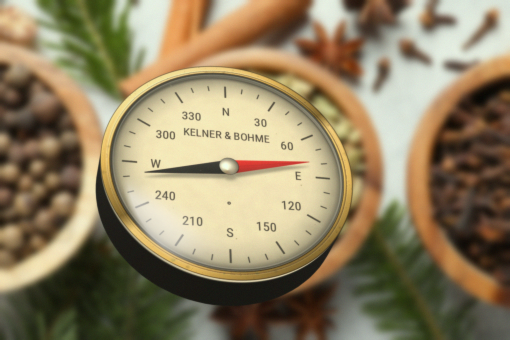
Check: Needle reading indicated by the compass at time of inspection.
80 °
